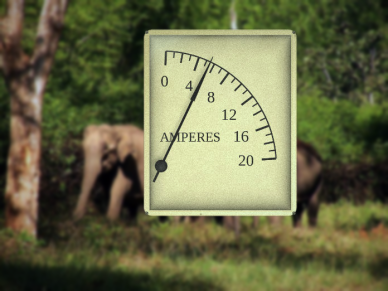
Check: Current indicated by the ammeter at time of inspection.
5.5 A
